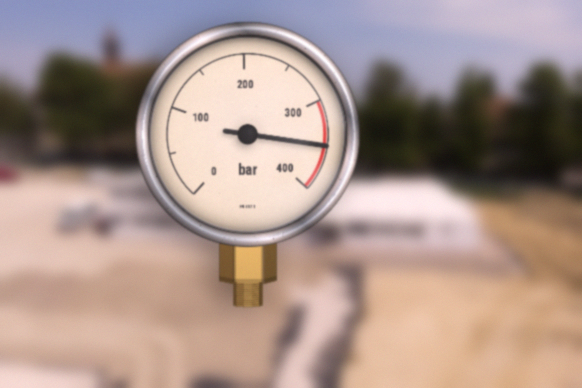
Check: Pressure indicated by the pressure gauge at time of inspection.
350 bar
